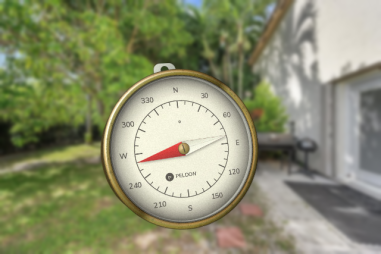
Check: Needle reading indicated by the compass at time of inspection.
260 °
